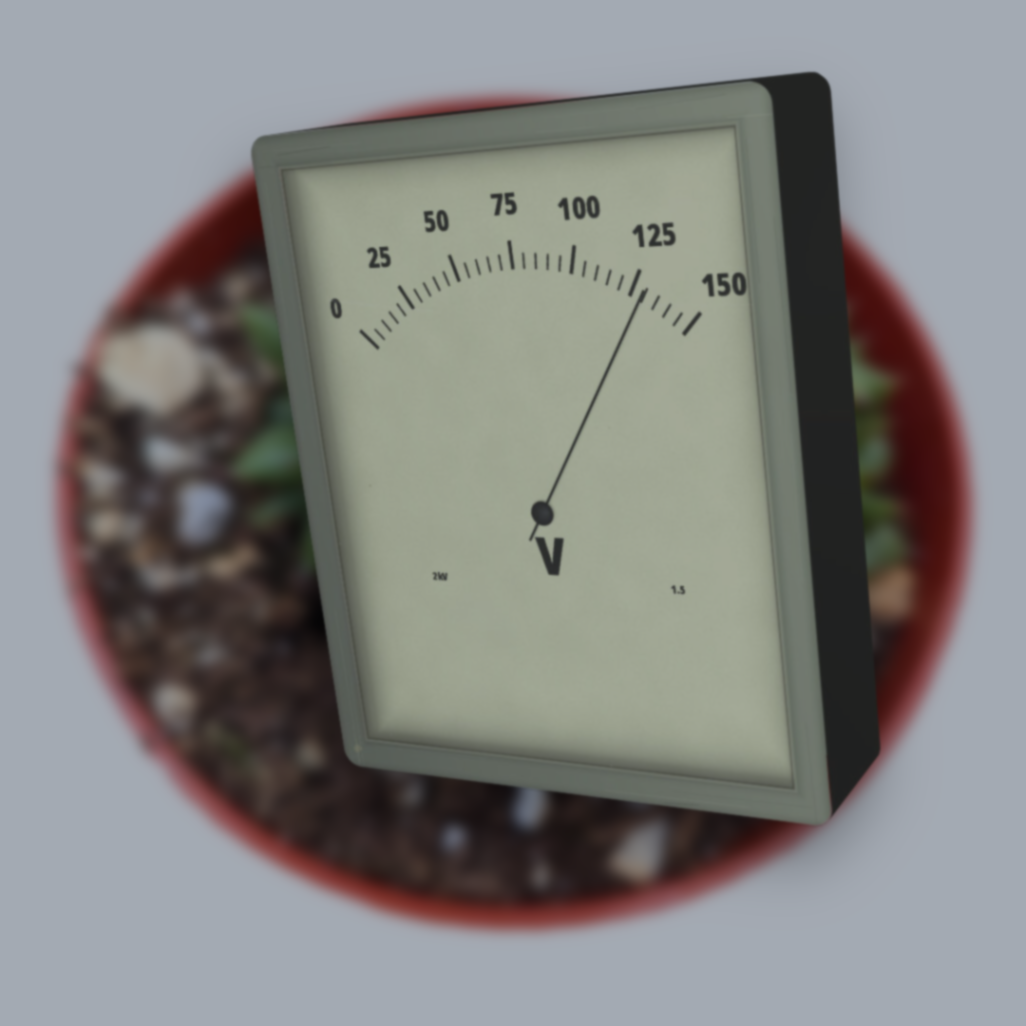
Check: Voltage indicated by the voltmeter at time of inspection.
130 V
